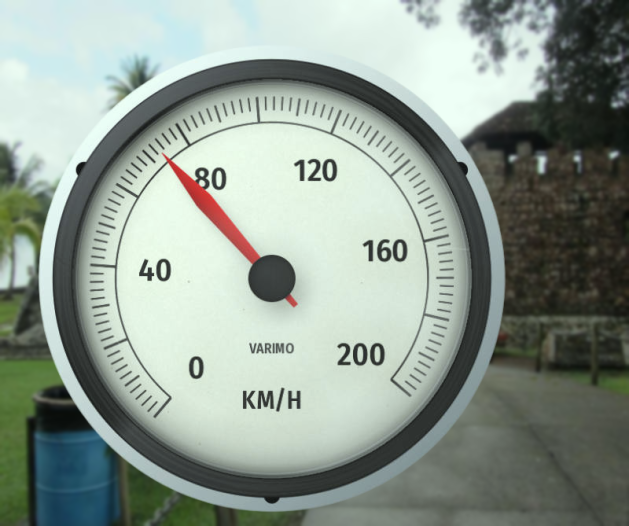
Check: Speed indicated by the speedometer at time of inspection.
73 km/h
